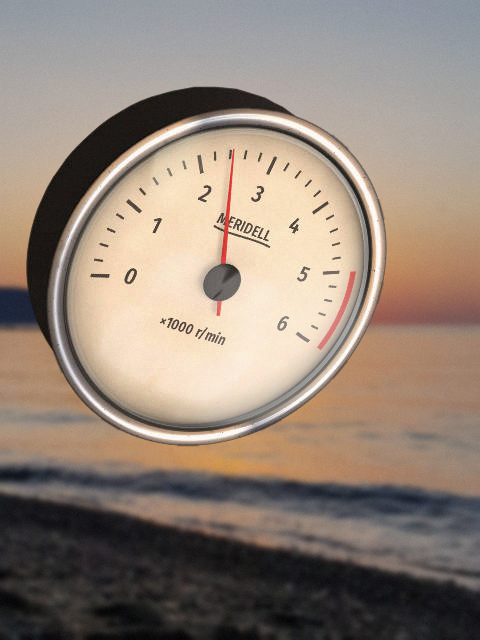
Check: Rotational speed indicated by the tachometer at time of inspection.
2400 rpm
